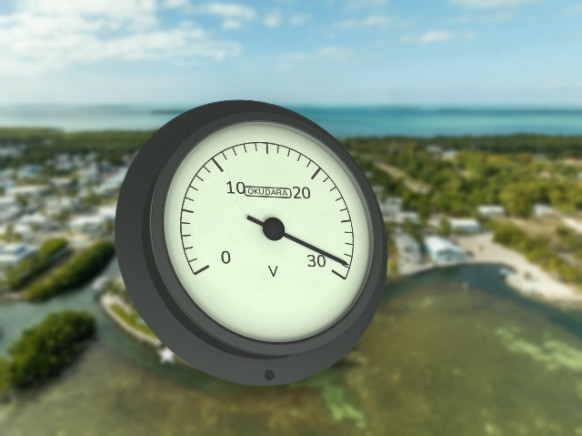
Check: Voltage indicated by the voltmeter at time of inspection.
29 V
